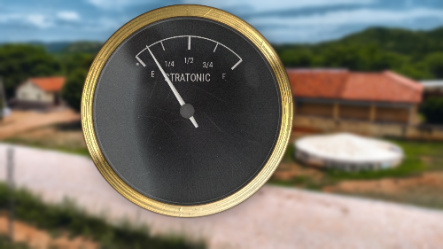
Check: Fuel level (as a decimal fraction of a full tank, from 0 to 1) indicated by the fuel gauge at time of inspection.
0.125
